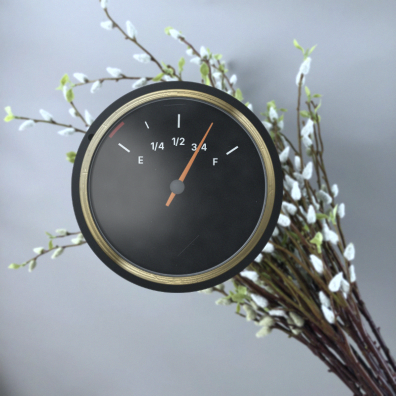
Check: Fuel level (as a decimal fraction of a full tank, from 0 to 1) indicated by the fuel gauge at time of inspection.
0.75
